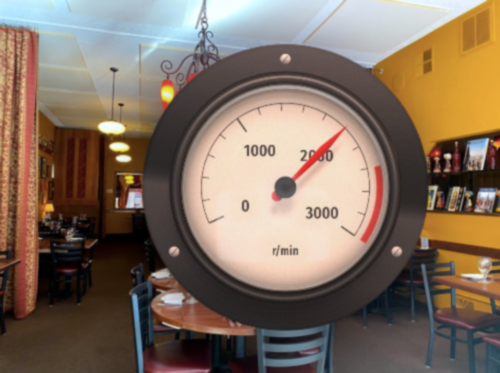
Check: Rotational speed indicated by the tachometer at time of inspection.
2000 rpm
